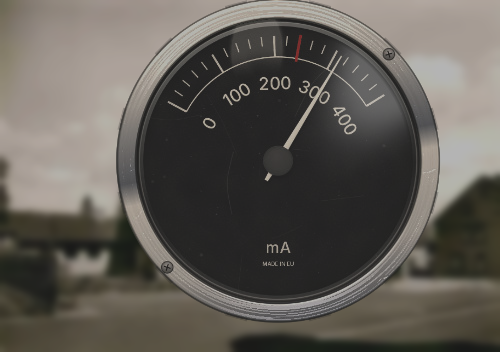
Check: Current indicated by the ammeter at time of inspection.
310 mA
